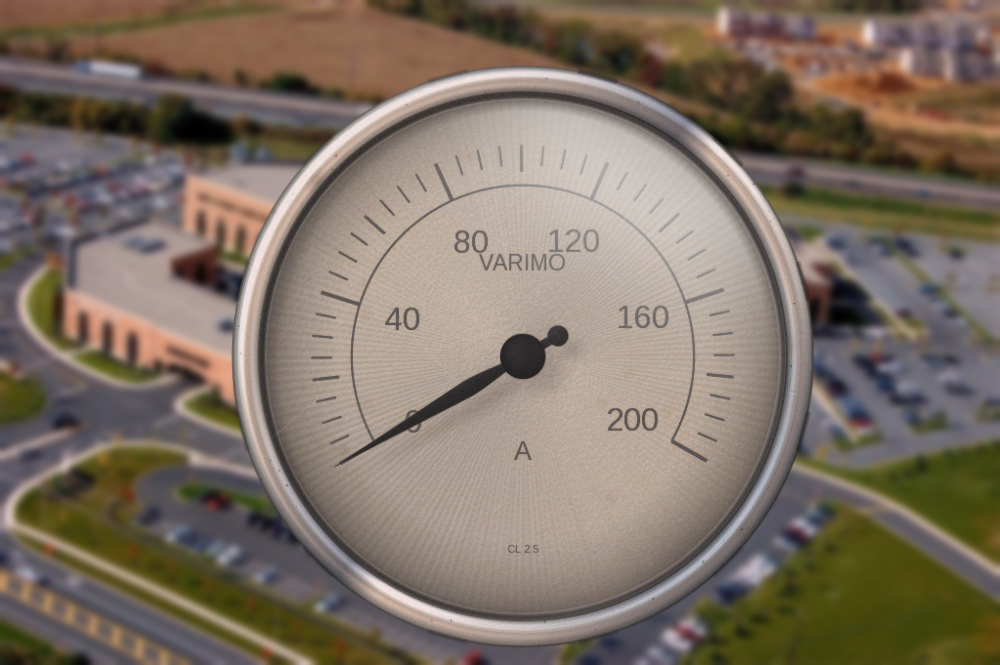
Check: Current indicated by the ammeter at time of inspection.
0 A
